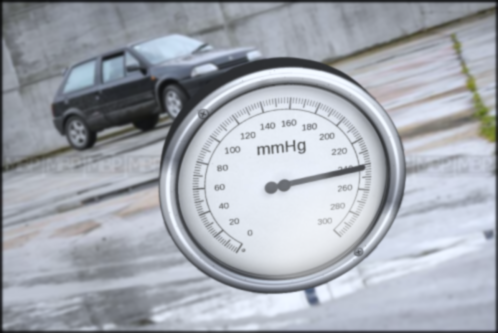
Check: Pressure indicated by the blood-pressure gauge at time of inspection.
240 mmHg
